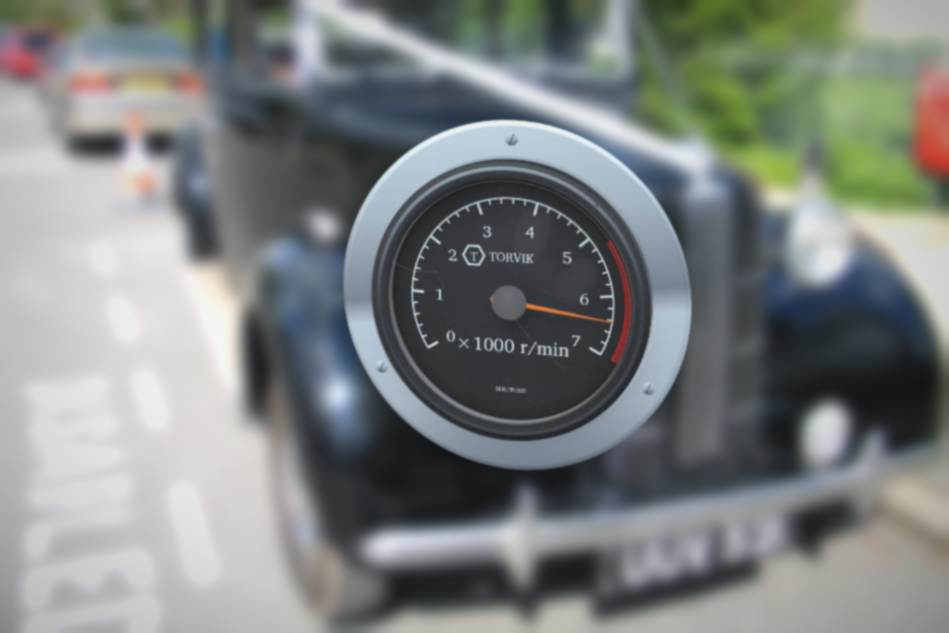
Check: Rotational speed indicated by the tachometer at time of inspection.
6400 rpm
